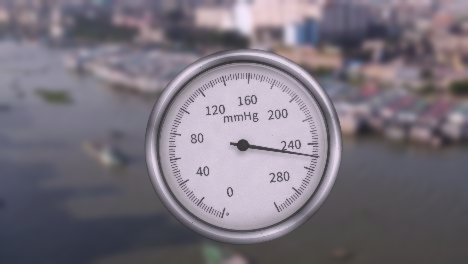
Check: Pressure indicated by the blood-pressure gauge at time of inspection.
250 mmHg
